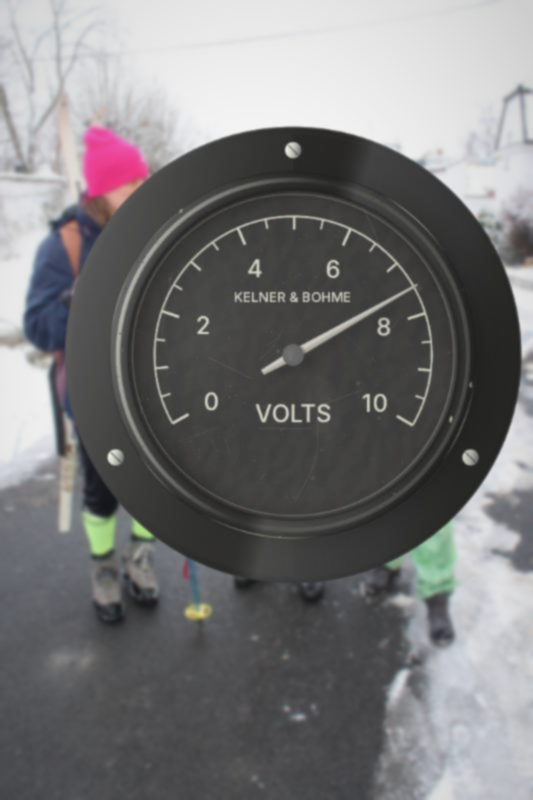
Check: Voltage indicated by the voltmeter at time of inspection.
7.5 V
